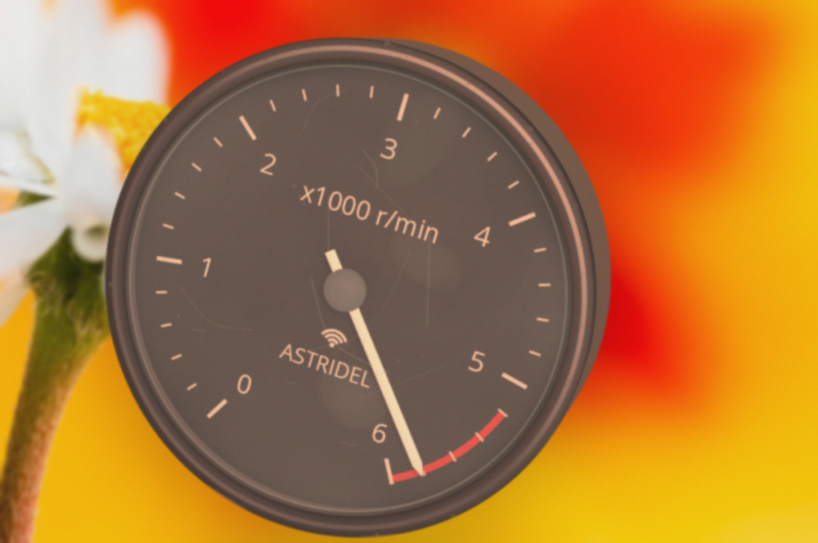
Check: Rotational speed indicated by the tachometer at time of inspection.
5800 rpm
